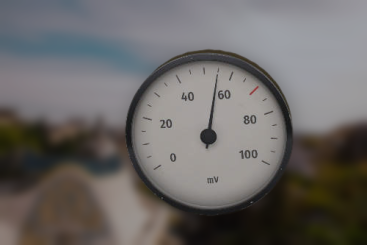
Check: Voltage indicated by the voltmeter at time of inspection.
55 mV
